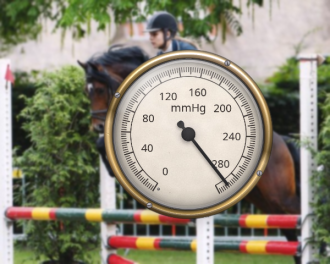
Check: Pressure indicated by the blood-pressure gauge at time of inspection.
290 mmHg
